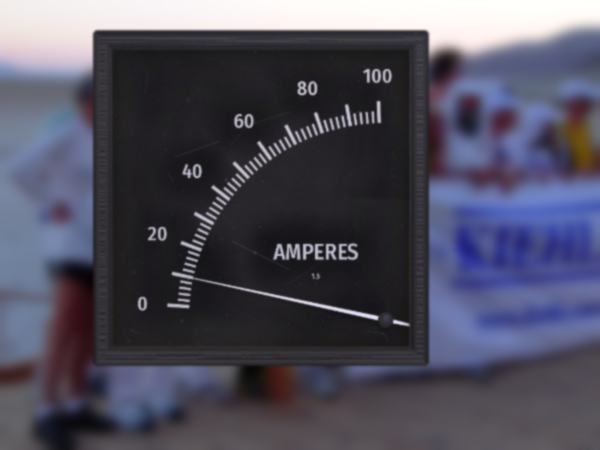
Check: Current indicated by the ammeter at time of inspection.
10 A
